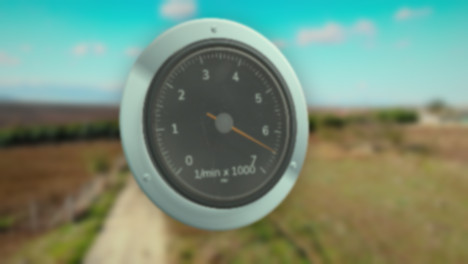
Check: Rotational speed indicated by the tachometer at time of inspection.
6500 rpm
